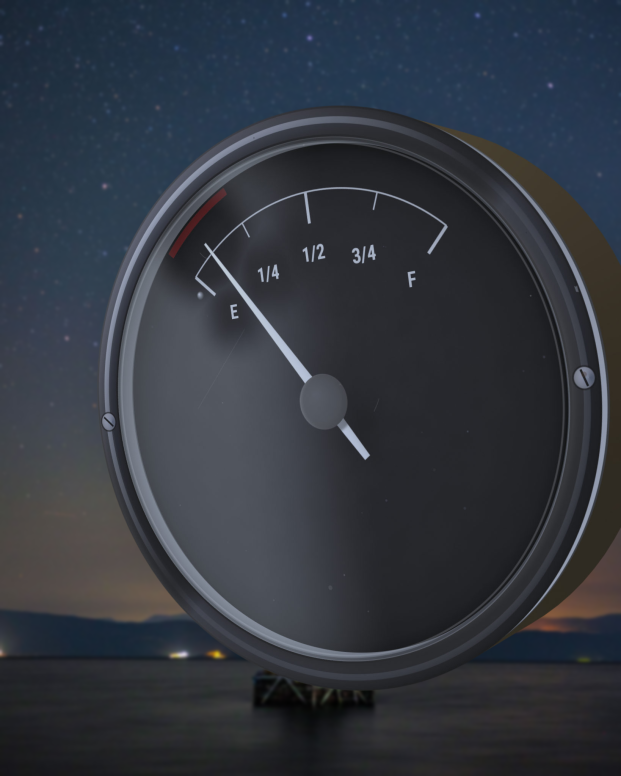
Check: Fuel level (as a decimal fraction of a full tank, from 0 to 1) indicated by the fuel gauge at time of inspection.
0.125
